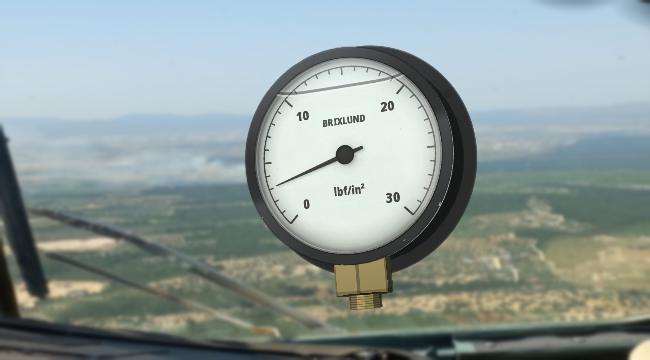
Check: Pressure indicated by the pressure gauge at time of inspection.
3 psi
